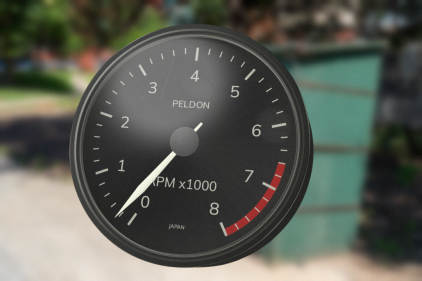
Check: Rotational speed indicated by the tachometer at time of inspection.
200 rpm
